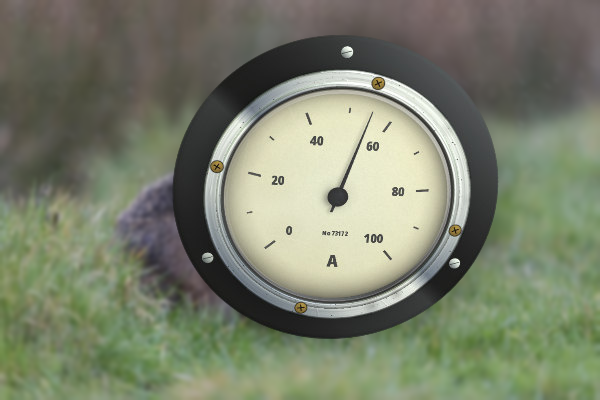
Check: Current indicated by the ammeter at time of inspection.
55 A
